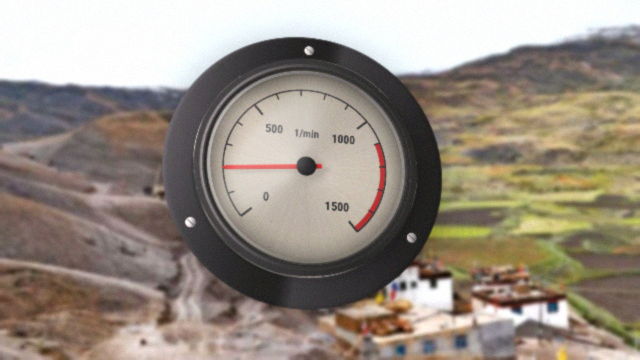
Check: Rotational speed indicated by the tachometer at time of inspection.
200 rpm
